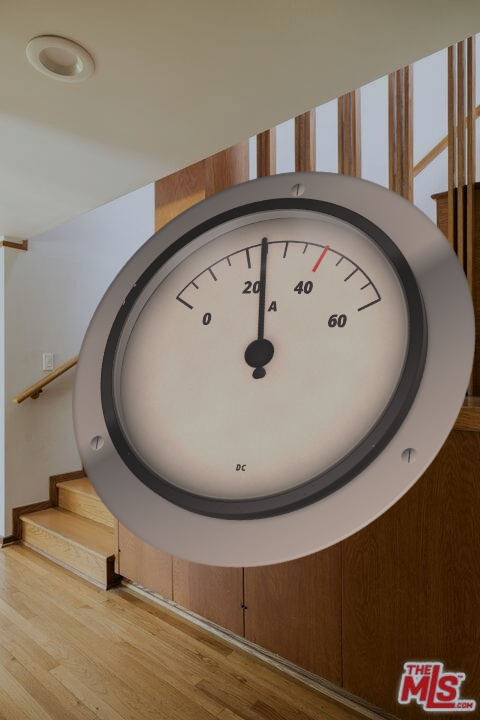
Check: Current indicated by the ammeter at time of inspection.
25 A
